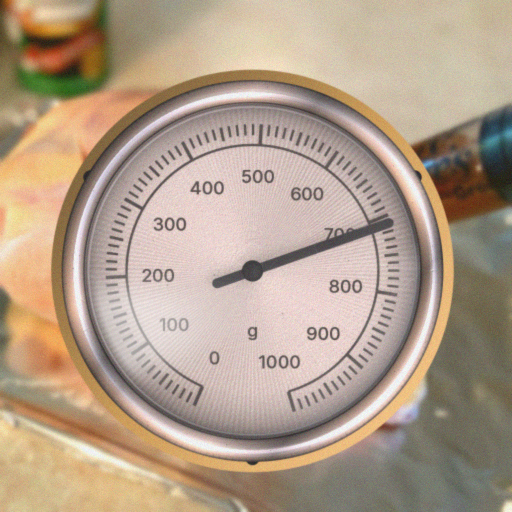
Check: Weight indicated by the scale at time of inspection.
710 g
